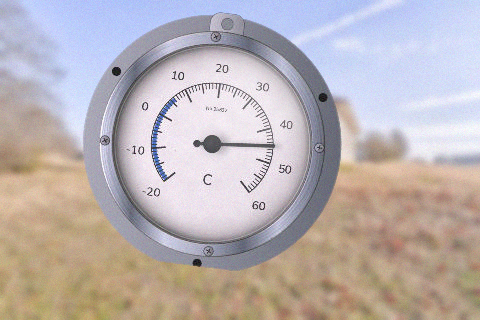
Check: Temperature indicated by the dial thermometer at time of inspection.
45 °C
